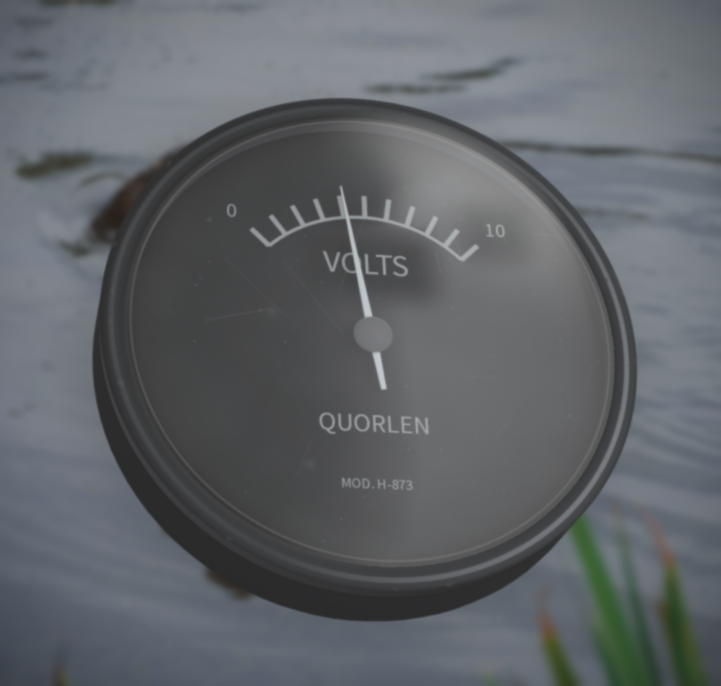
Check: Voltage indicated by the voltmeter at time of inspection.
4 V
